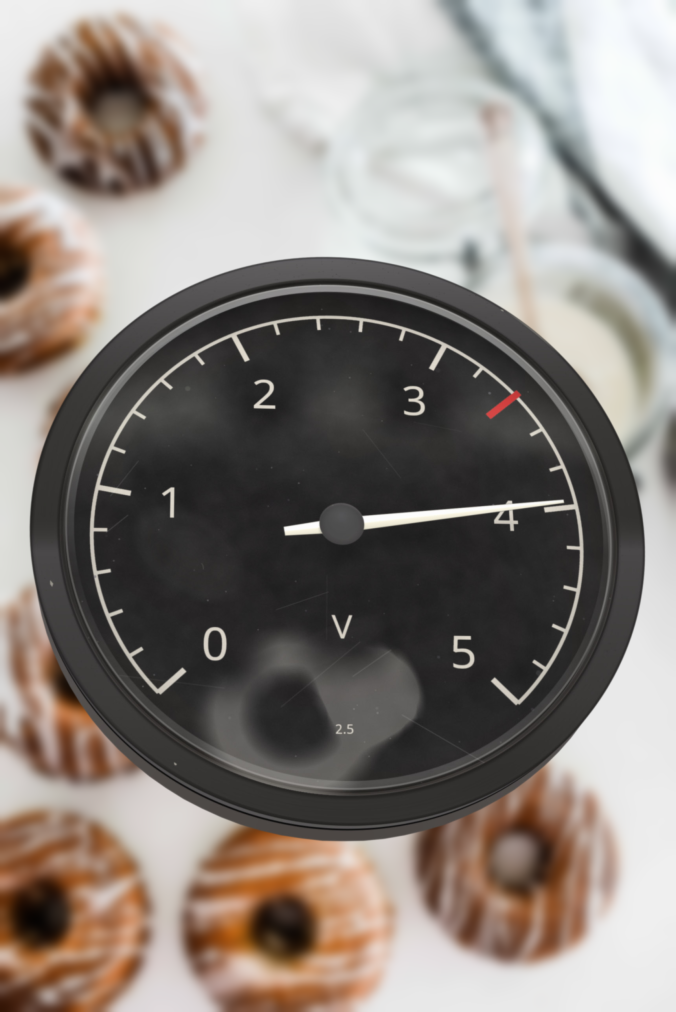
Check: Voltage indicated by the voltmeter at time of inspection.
4 V
